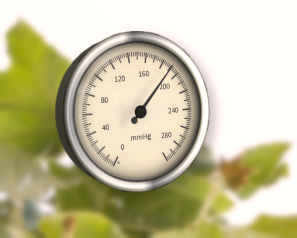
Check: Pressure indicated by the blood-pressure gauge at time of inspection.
190 mmHg
